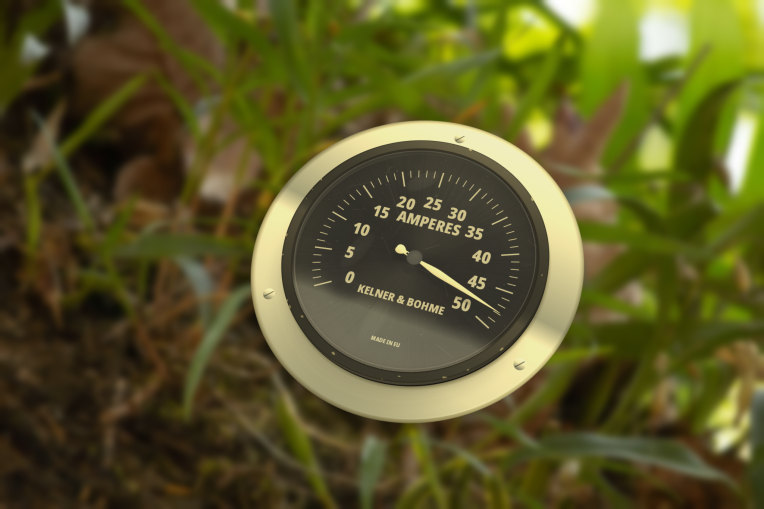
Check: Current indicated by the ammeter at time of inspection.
48 A
